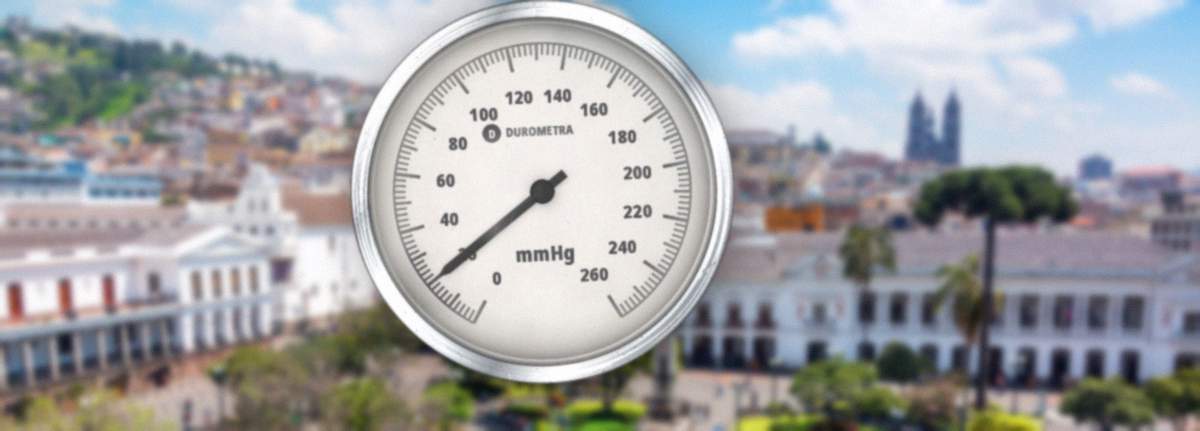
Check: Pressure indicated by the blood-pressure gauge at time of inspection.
20 mmHg
